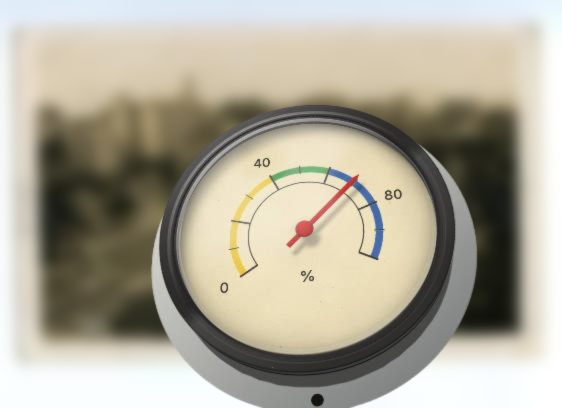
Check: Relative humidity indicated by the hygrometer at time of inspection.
70 %
